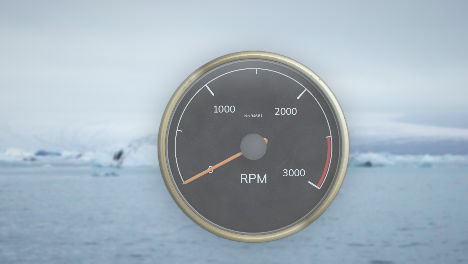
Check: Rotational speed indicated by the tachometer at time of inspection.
0 rpm
